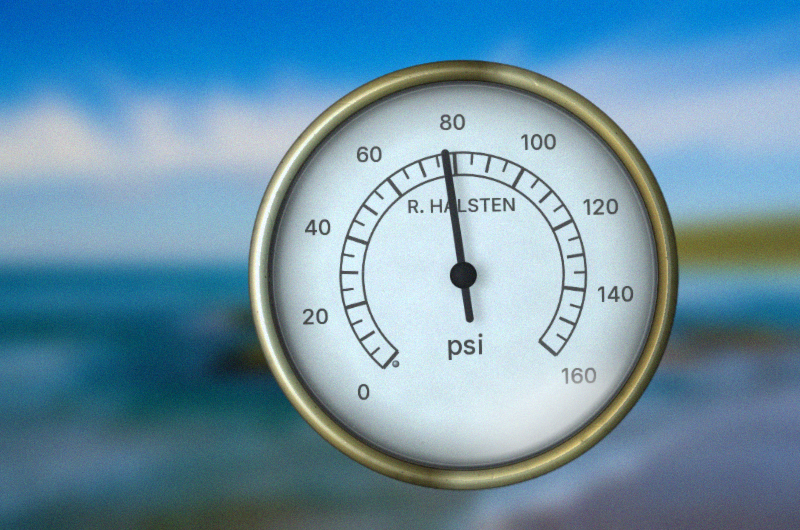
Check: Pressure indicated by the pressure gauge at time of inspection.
77.5 psi
